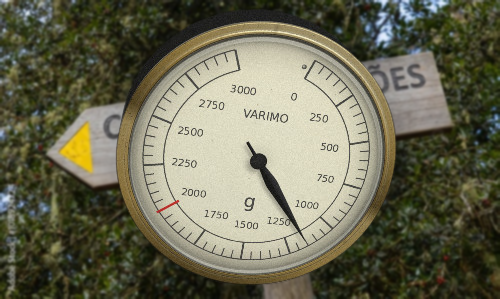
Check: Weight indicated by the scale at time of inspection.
1150 g
